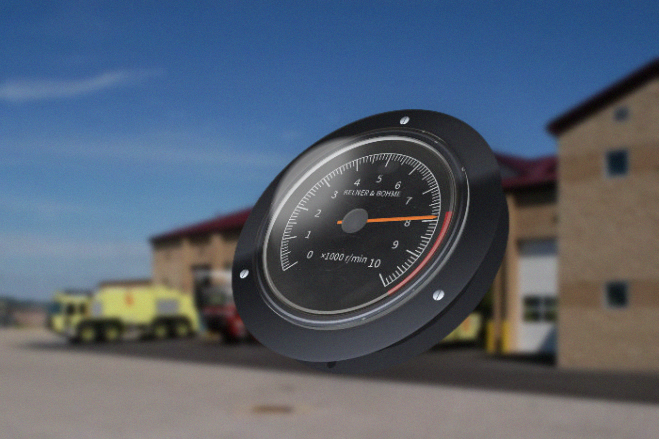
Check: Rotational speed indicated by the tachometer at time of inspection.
8000 rpm
